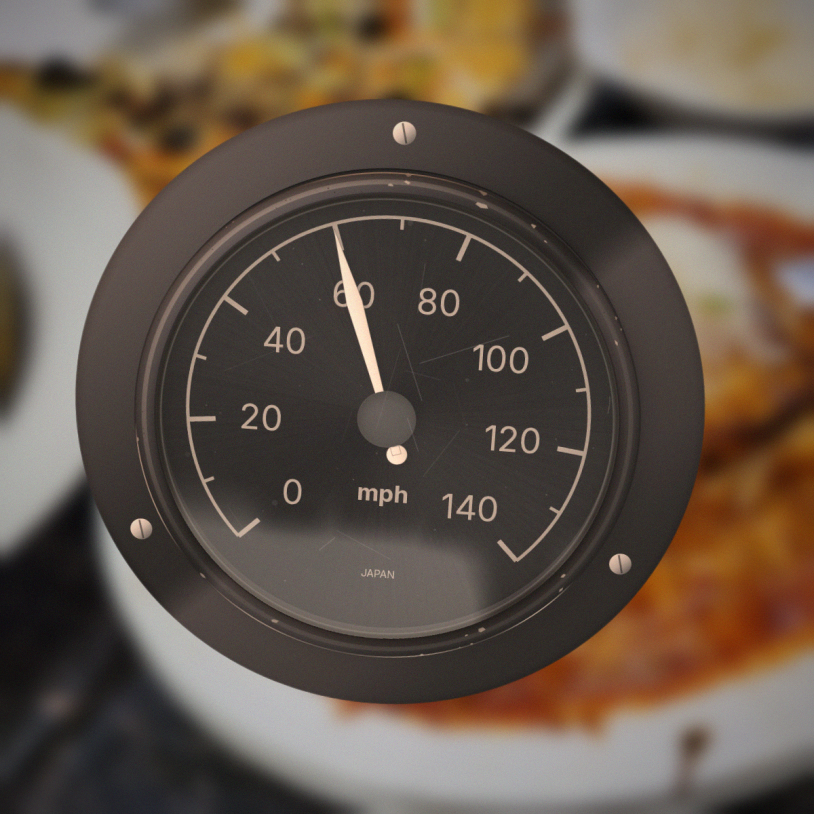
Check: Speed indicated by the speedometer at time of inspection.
60 mph
